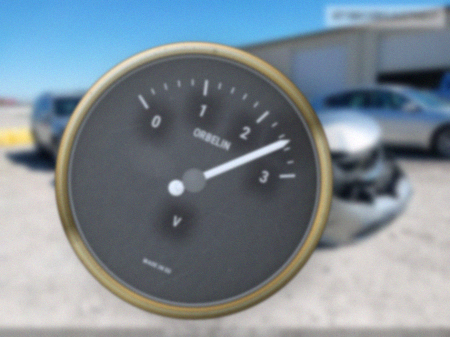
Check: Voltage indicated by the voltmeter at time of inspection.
2.5 V
